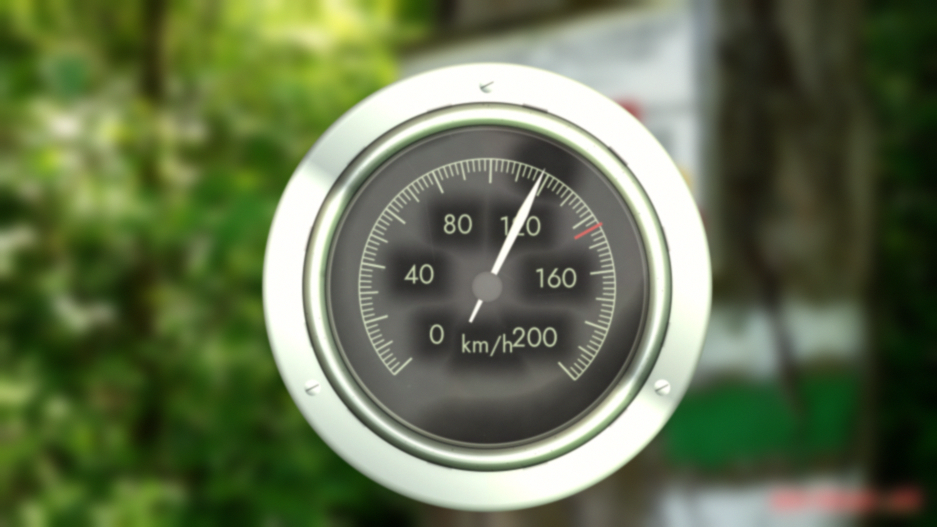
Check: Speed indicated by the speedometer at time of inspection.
118 km/h
